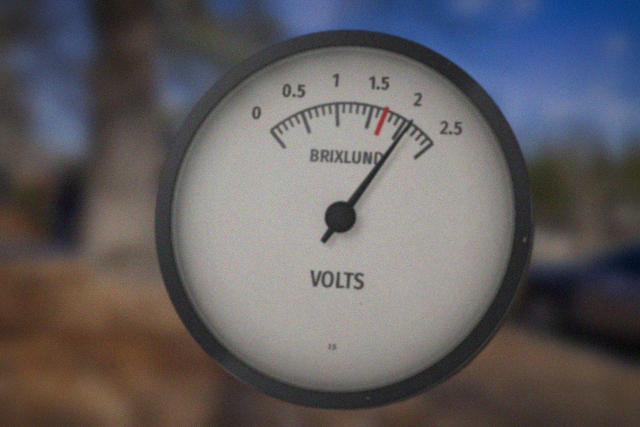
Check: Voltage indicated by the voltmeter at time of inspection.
2.1 V
